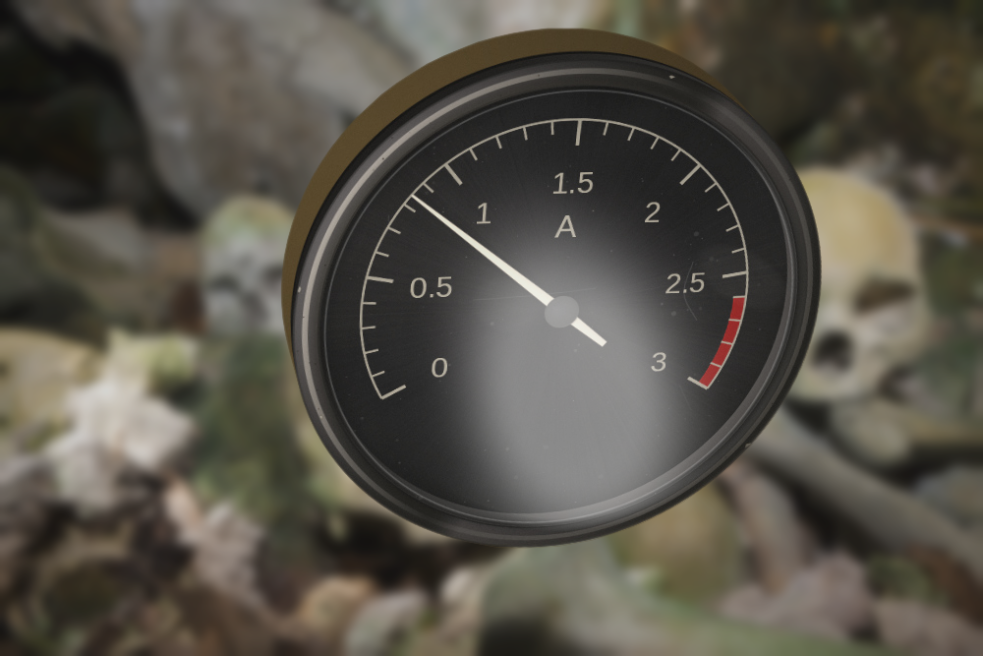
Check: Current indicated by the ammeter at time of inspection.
0.85 A
